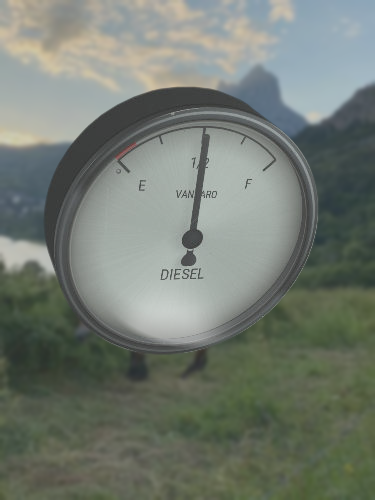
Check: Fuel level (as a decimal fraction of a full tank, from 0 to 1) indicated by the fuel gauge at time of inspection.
0.5
